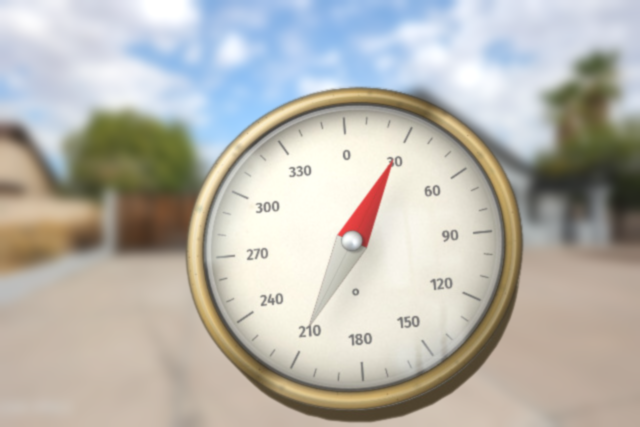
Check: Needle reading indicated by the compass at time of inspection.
30 °
